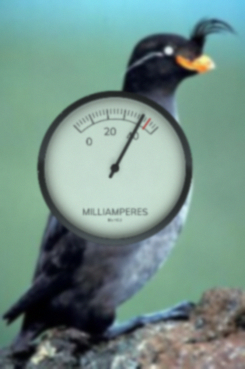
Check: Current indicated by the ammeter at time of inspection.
40 mA
